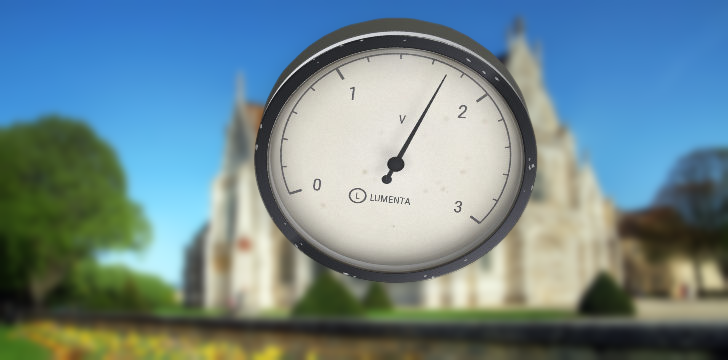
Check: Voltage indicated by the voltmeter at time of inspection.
1.7 V
